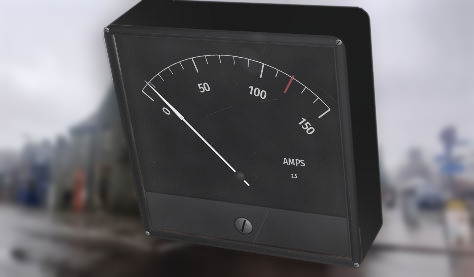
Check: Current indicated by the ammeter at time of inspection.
10 A
